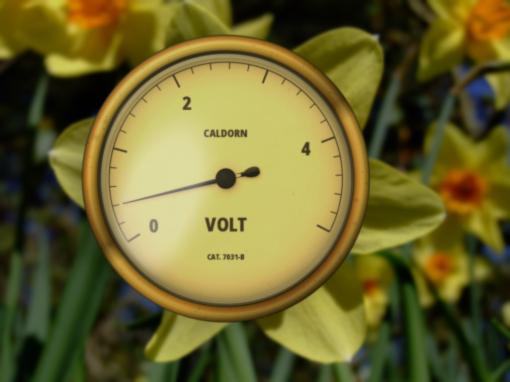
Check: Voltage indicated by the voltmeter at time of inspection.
0.4 V
